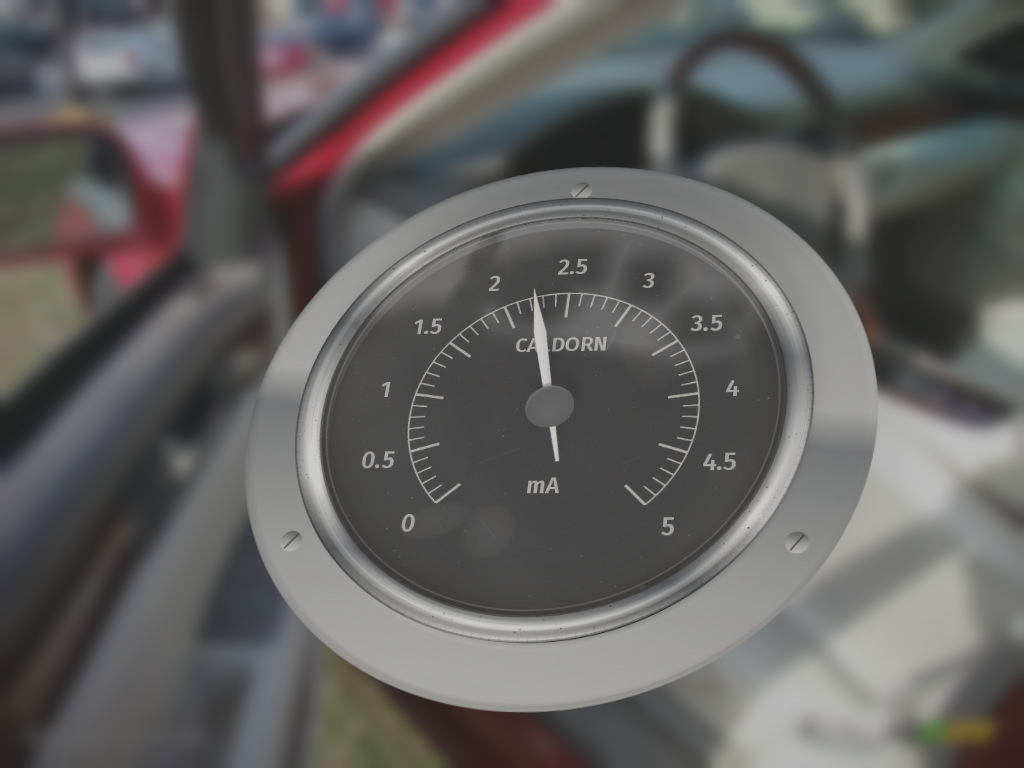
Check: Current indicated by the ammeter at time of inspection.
2.25 mA
